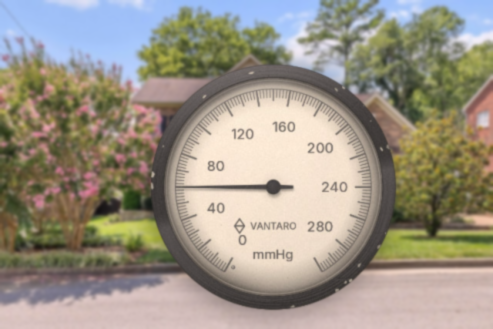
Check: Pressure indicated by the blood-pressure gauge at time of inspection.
60 mmHg
